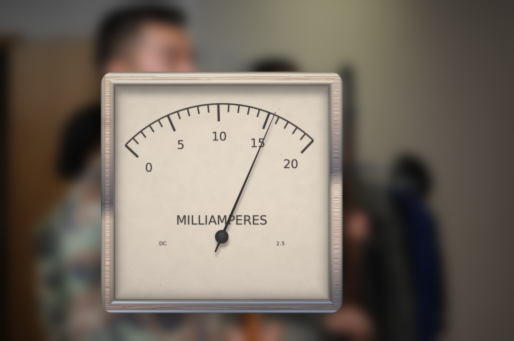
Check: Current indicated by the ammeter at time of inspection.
15.5 mA
